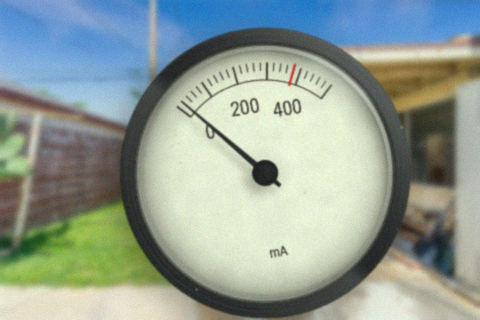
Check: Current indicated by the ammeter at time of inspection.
20 mA
